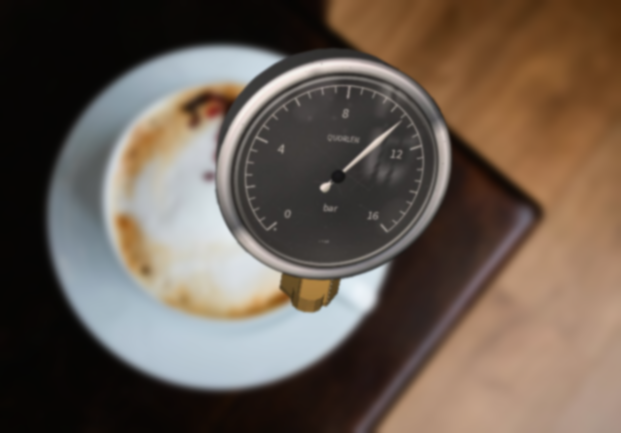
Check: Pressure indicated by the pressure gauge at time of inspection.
10.5 bar
